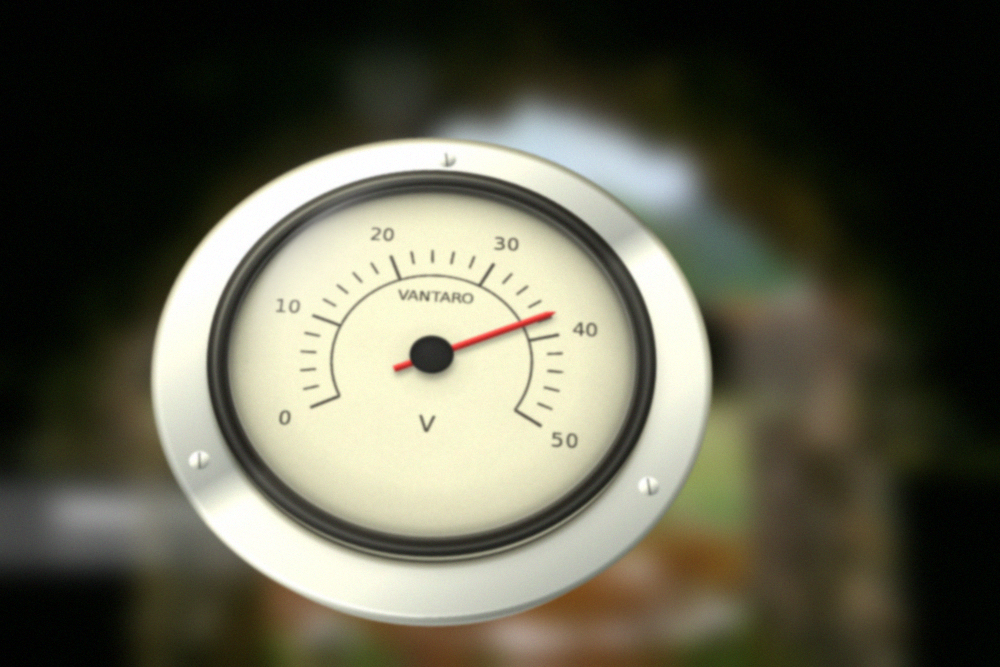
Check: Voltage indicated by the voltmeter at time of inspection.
38 V
